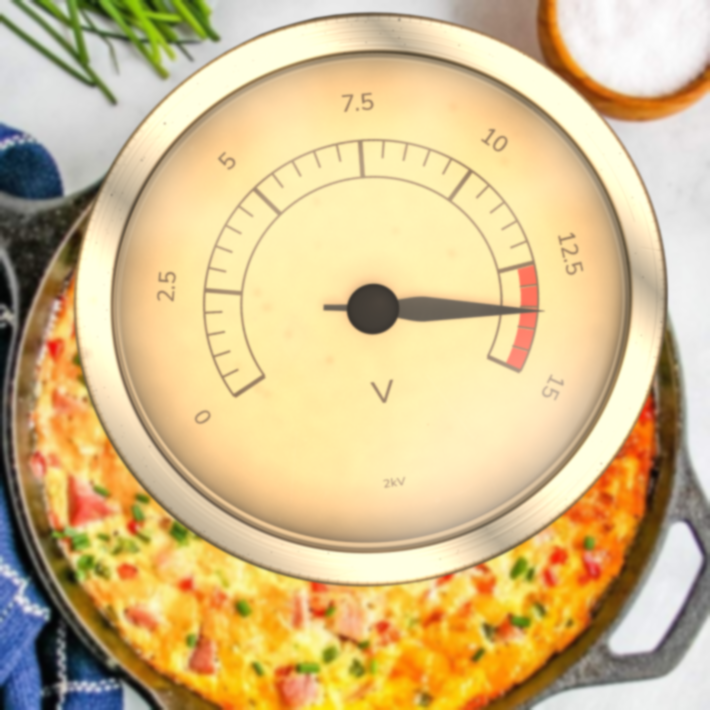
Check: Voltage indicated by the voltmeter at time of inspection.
13.5 V
